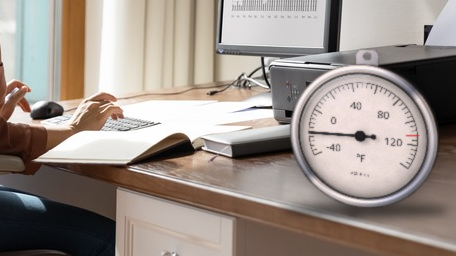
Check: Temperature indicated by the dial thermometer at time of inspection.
-20 °F
